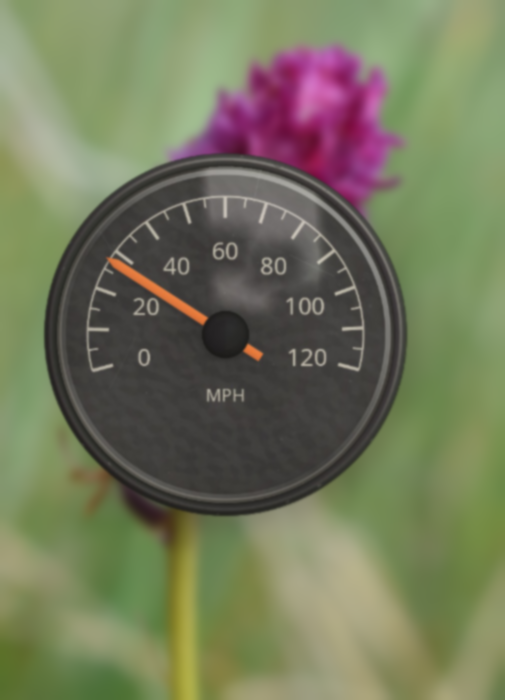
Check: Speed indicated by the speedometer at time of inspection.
27.5 mph
